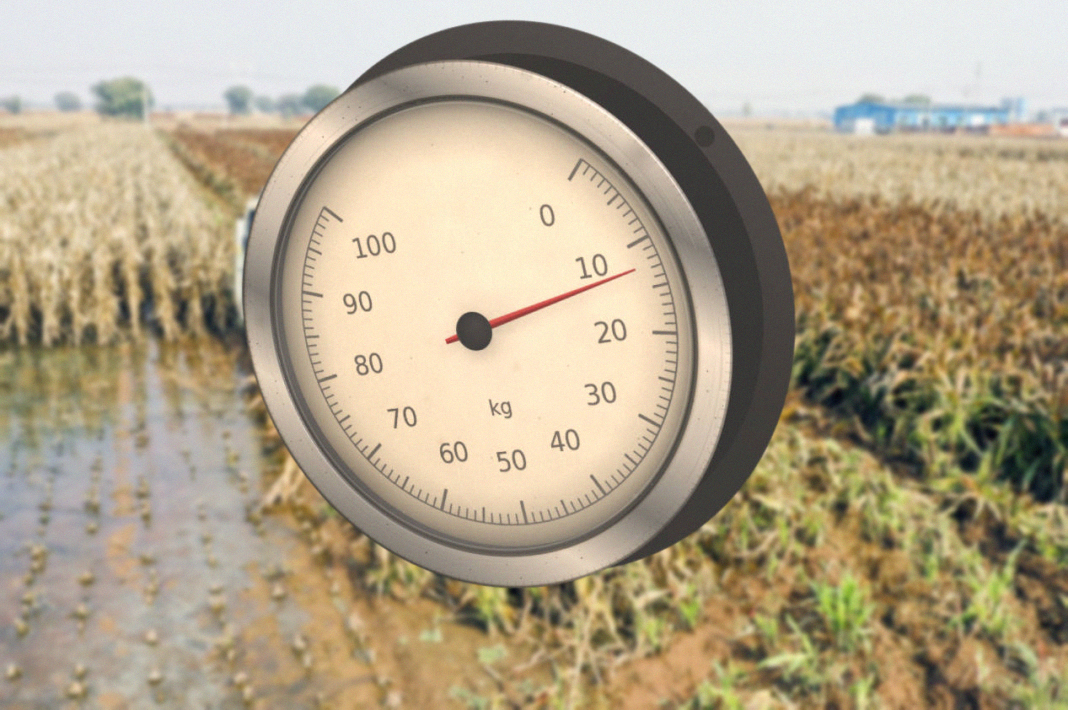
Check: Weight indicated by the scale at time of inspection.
12.5 kg
